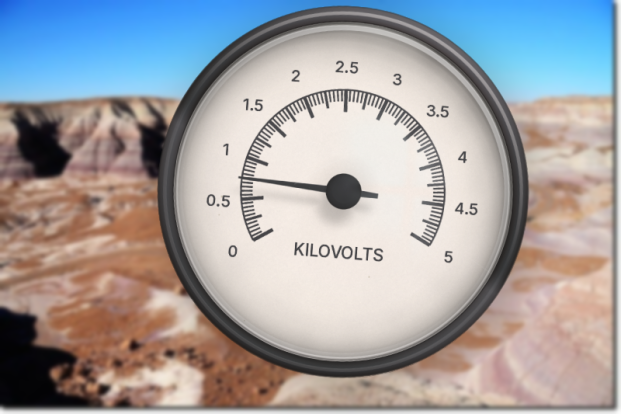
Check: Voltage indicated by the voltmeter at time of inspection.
0.75 kV
